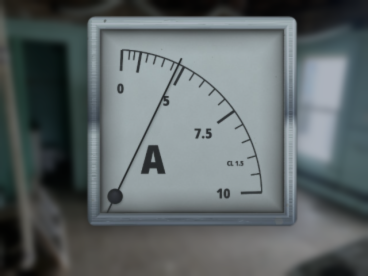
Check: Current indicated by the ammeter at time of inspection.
4.75 A
